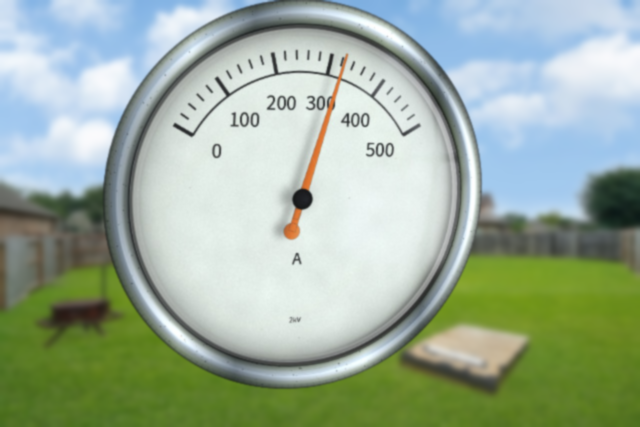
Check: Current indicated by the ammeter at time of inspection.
320 A
